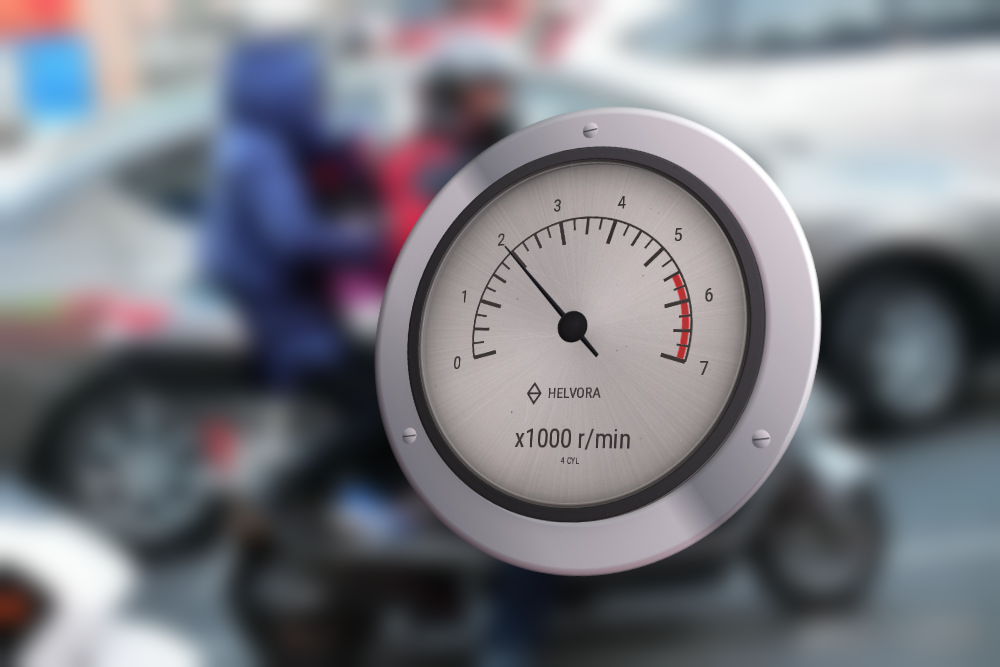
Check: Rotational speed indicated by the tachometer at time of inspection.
2000 rpm
